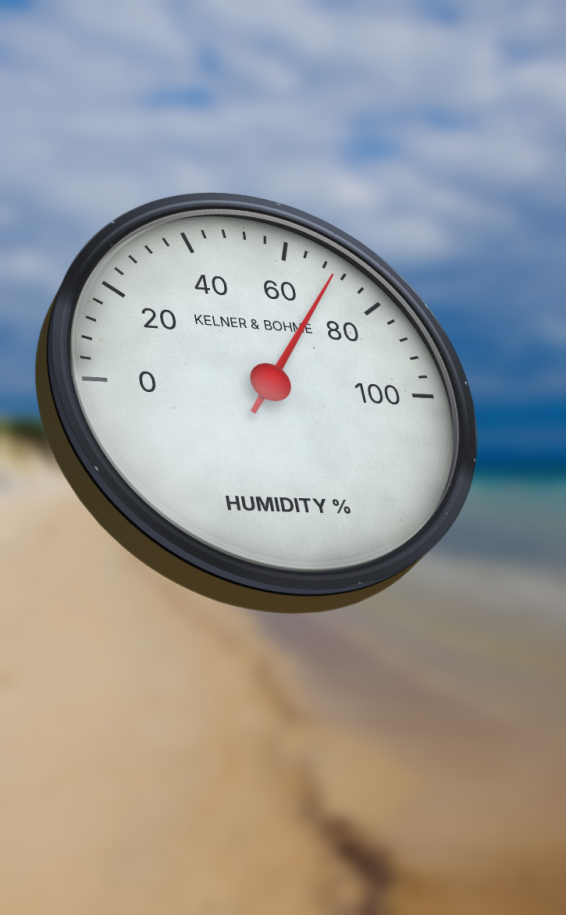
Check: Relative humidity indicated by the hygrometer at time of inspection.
70 %
